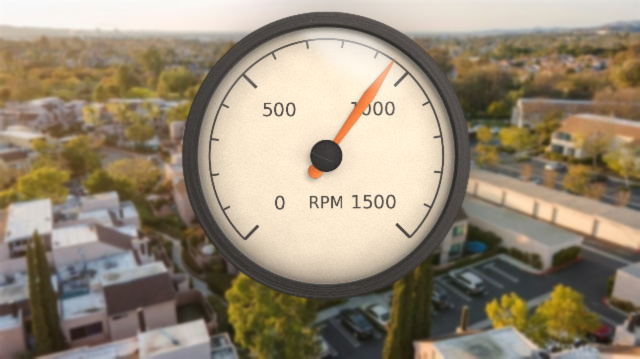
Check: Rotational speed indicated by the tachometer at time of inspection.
950 rpm
